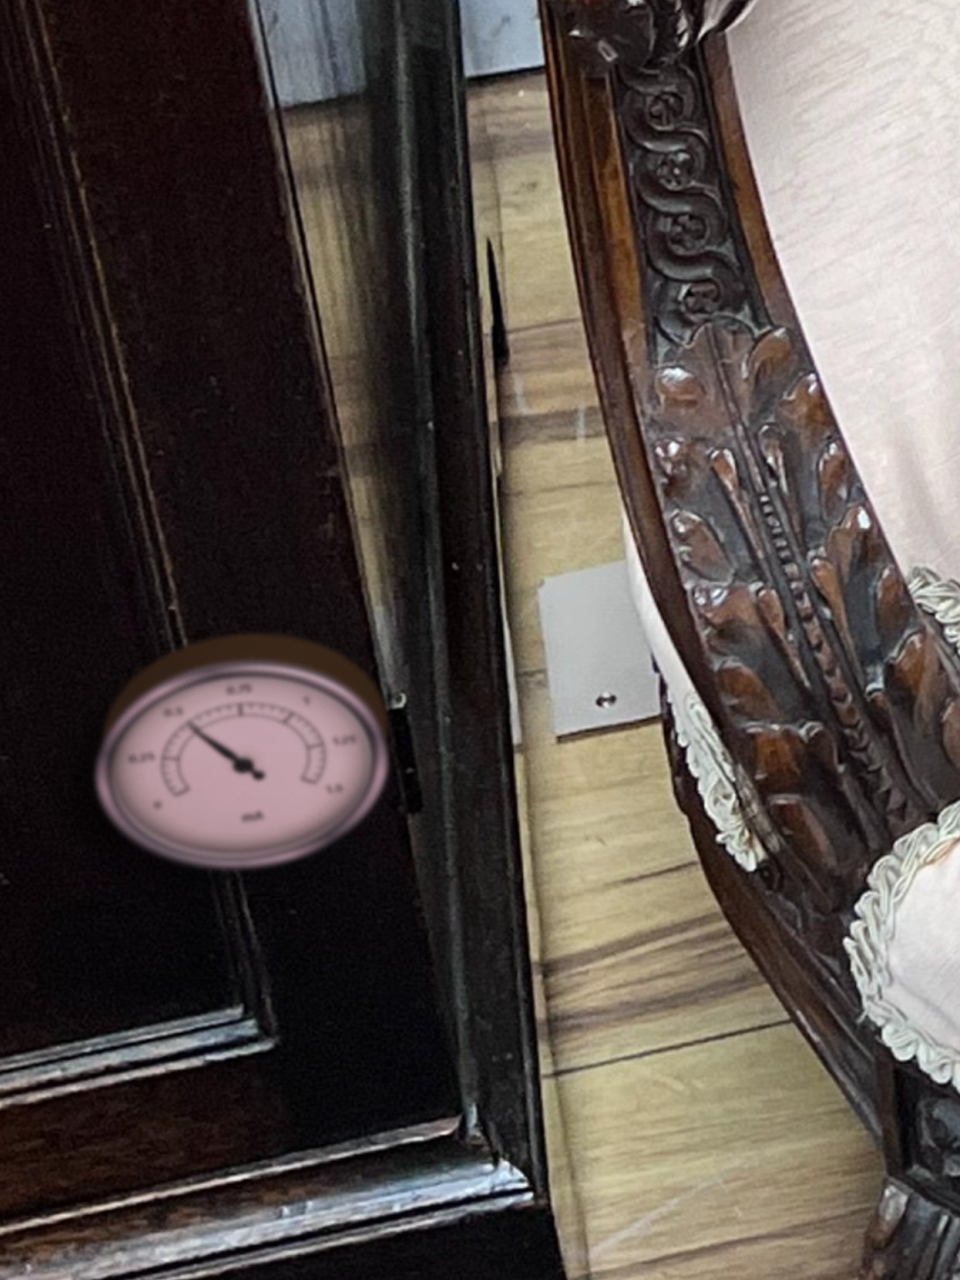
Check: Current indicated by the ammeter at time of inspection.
0.5 mA
